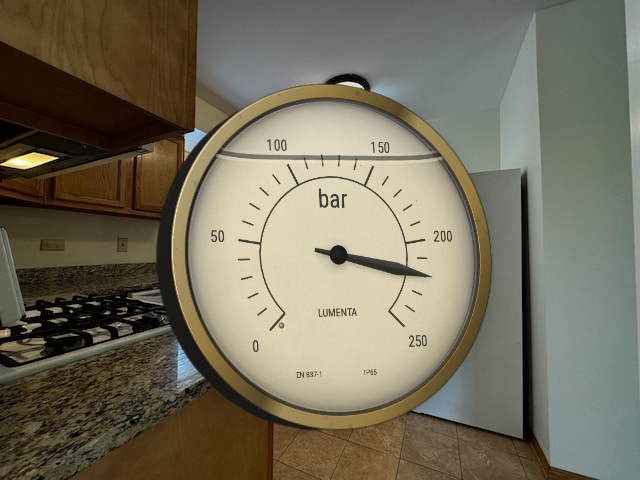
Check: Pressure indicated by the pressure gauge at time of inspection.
220 bar
